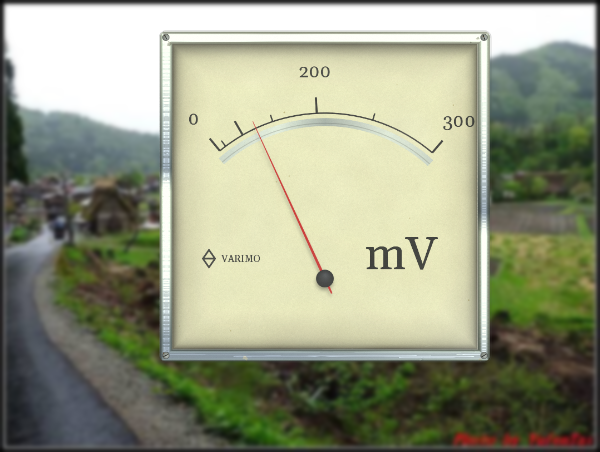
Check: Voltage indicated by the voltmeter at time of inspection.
125 mV
